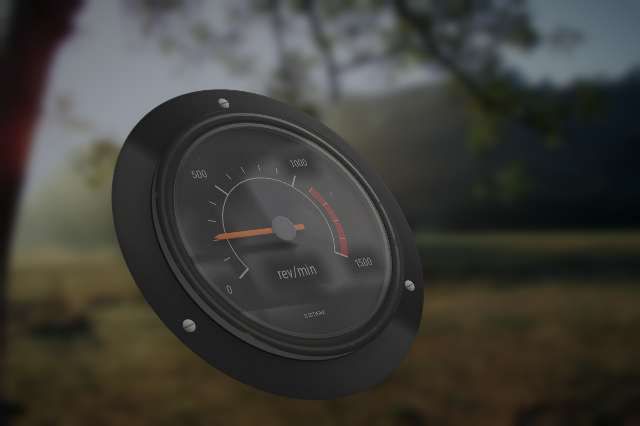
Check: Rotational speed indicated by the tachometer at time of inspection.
200 rpm
